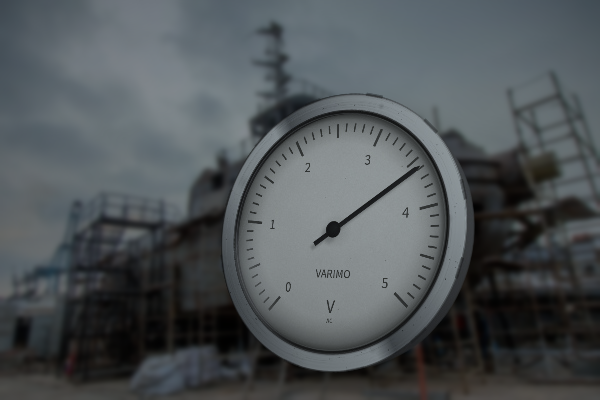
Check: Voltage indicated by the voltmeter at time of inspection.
3.6 V
